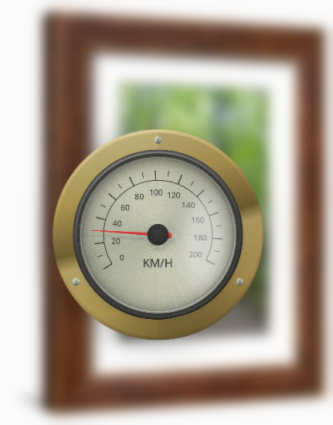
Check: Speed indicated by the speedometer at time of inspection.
30 km/h
